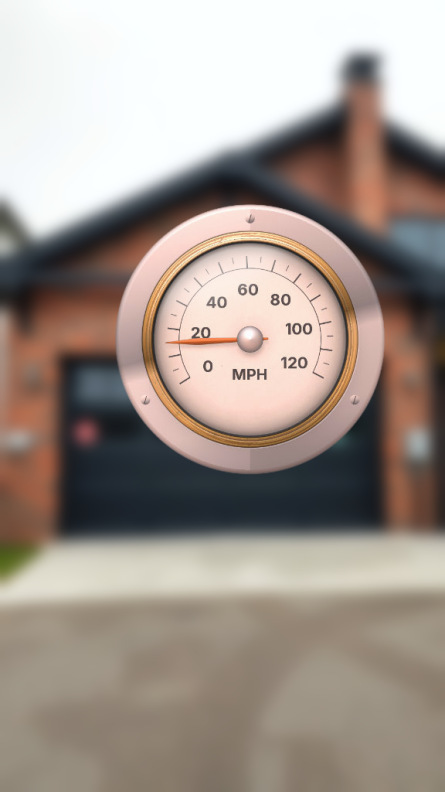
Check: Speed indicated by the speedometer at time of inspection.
15 mph
